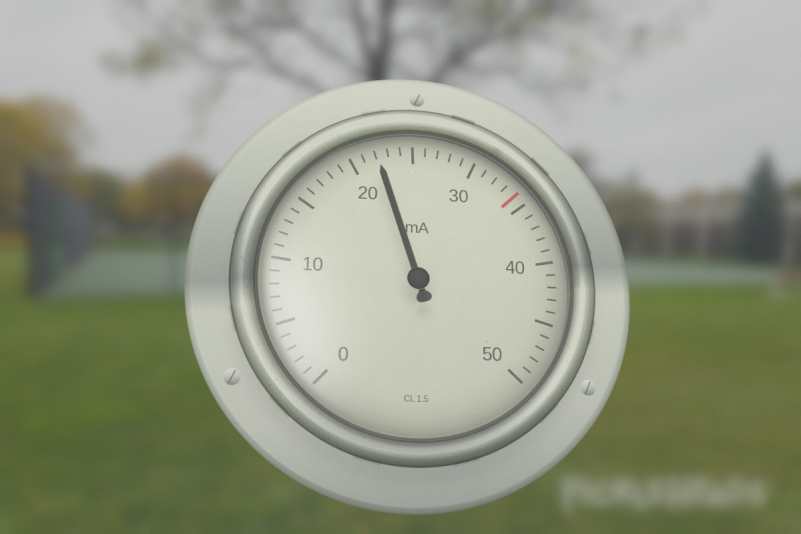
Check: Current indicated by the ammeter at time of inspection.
22 mA
